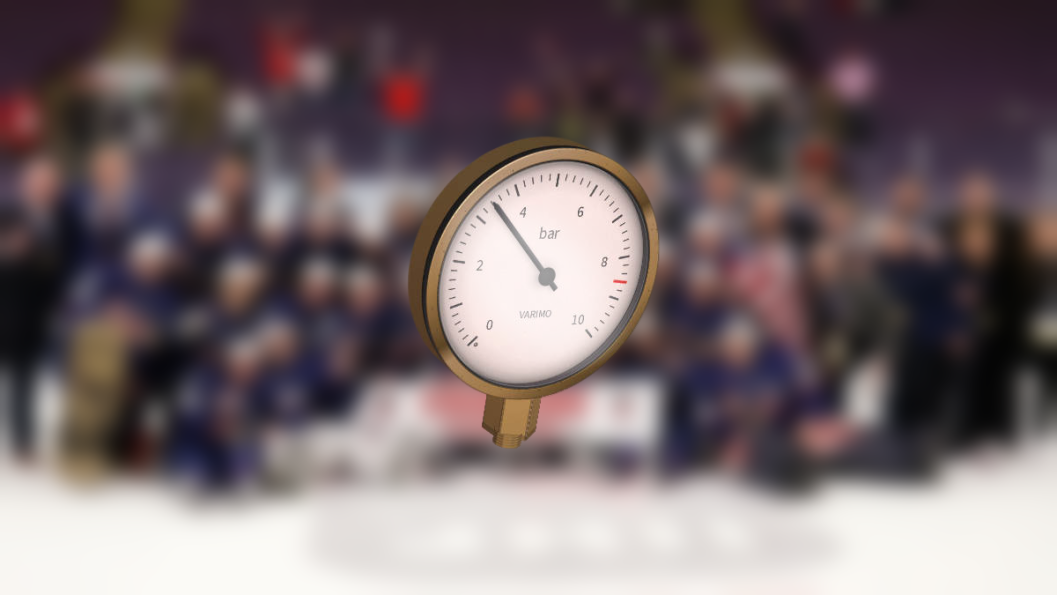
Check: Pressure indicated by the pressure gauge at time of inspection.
3.4 bar
